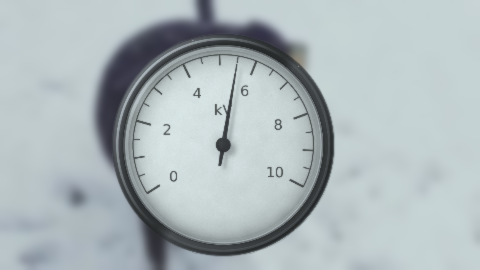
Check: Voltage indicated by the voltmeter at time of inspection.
5.5 kV
